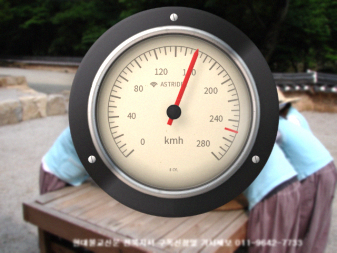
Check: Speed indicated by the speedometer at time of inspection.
160 km/h
